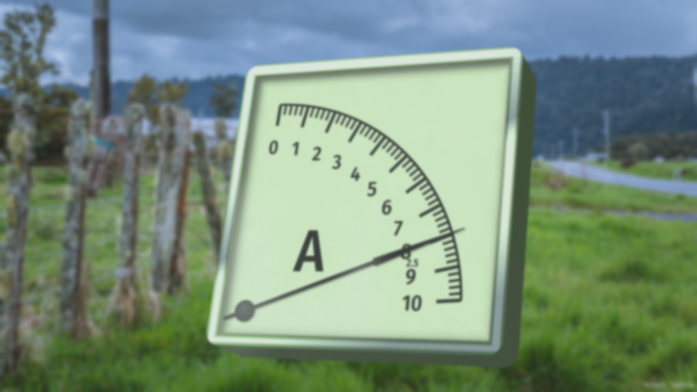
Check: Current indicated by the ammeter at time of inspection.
8 A
